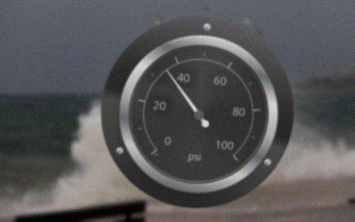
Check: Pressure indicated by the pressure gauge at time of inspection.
35 psi
